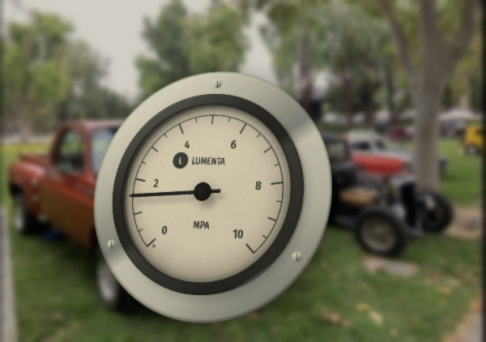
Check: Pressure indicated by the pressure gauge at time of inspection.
1.5 MPa
